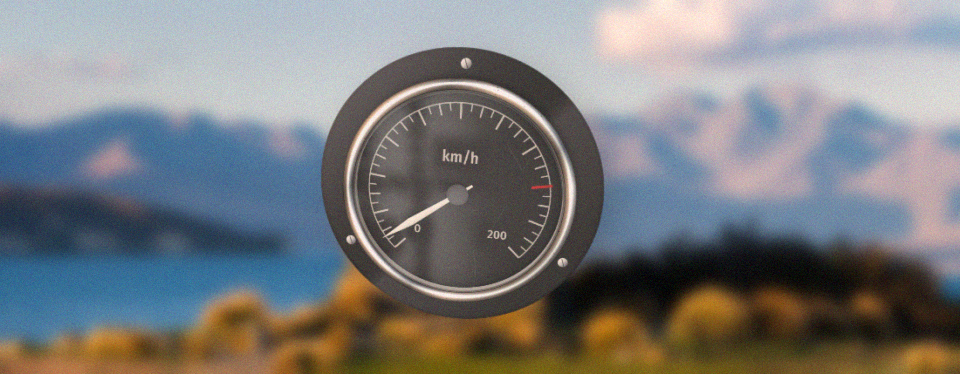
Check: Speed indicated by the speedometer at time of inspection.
7.5 km/h
